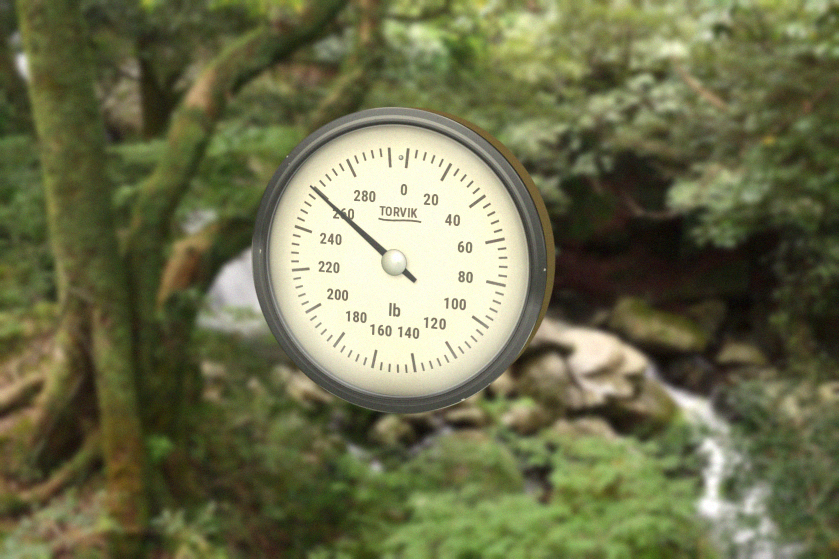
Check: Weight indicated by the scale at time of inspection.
260 lb
